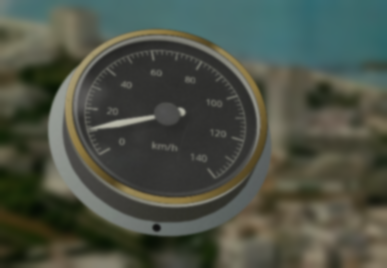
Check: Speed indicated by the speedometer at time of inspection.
10 km/h
